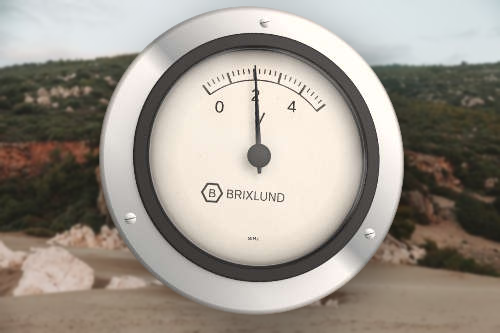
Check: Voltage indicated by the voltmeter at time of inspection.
2 V
